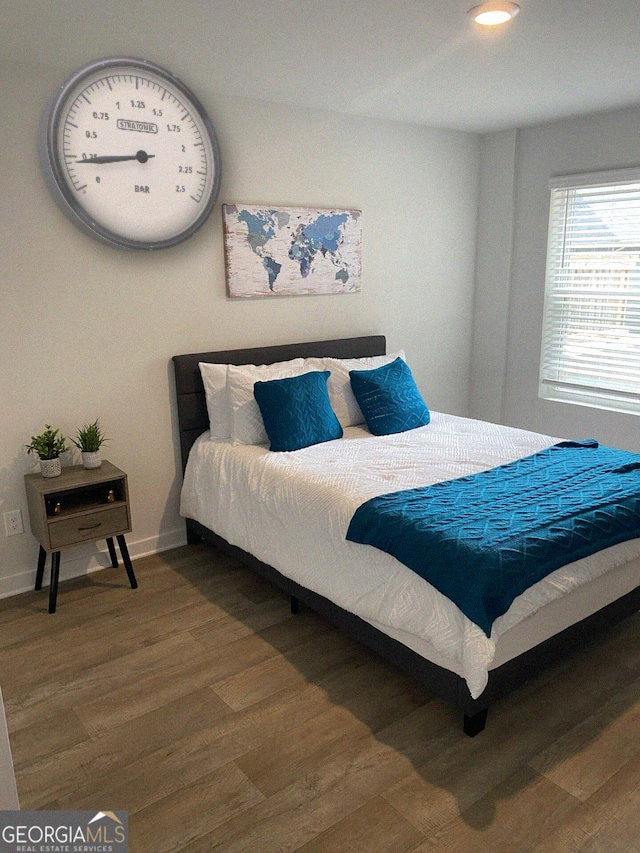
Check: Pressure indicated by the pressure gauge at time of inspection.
0.2 bar
